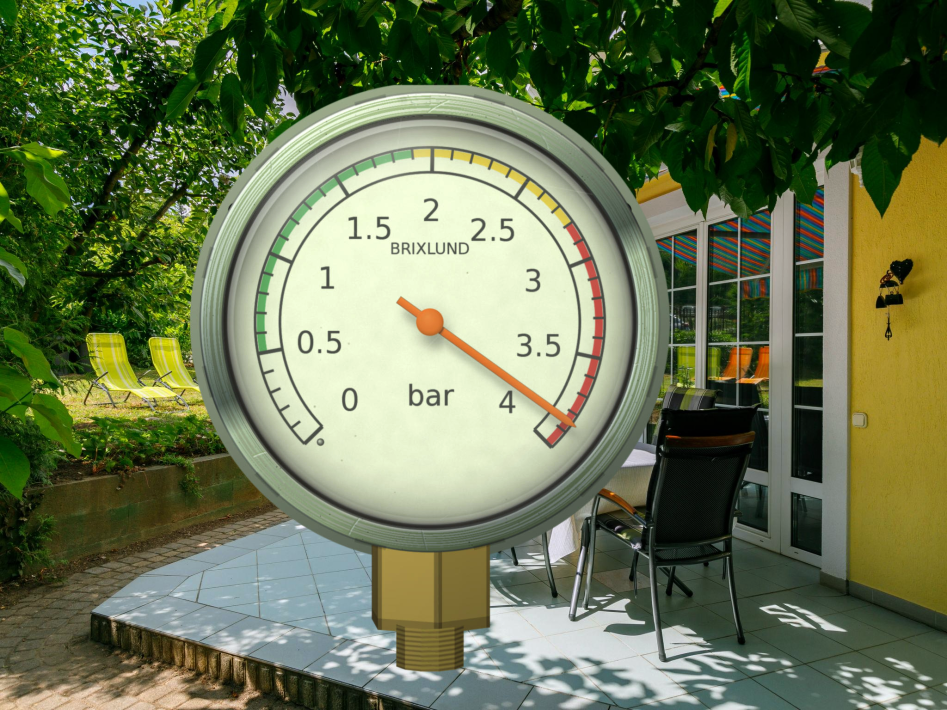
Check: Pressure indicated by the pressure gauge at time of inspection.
3.85 bar
